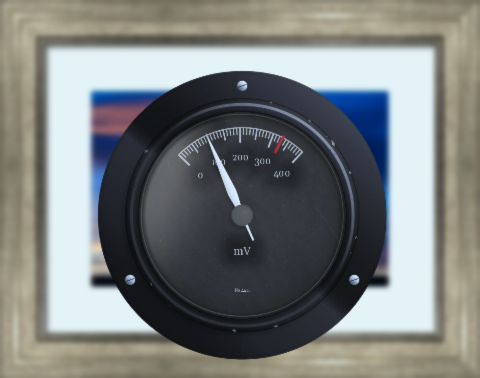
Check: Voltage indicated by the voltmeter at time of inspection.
100 mV
